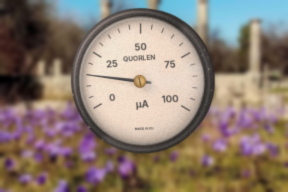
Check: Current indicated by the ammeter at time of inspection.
15 µA
